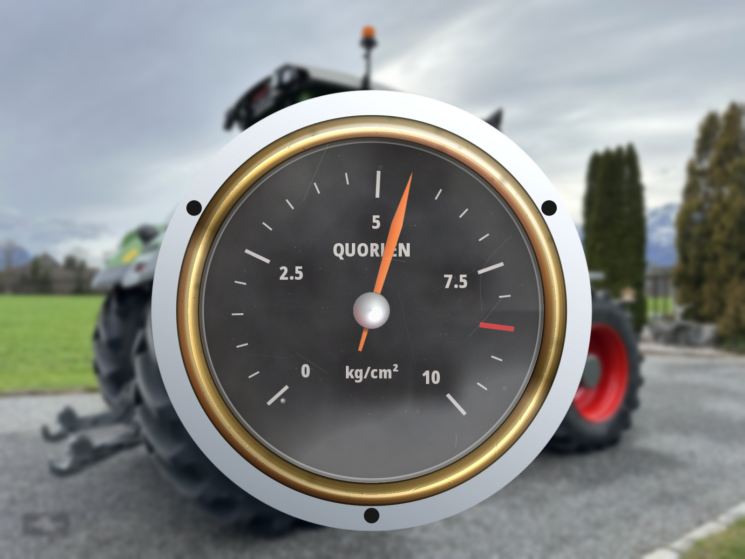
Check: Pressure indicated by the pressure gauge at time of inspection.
5.5 kg/cm²
